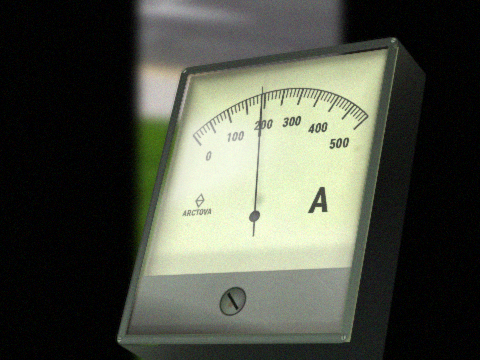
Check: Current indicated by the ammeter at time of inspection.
200 A
